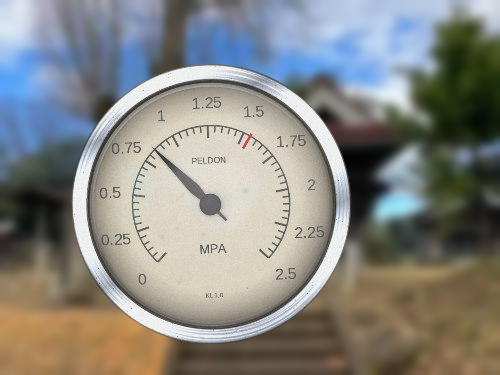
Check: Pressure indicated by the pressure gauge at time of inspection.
0.85 MPa
